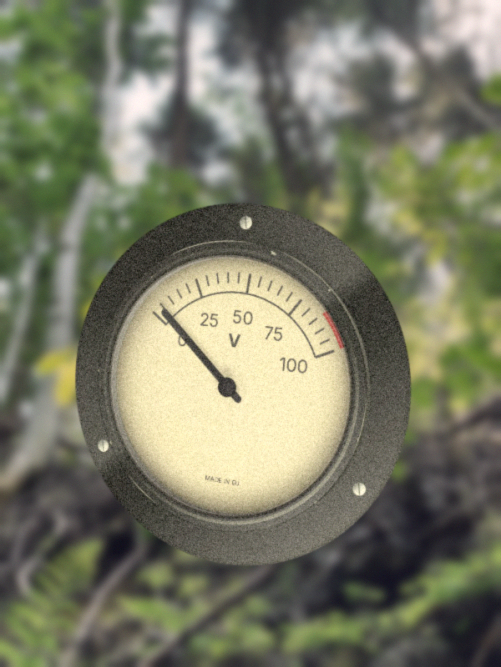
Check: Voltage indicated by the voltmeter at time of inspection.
5 V
